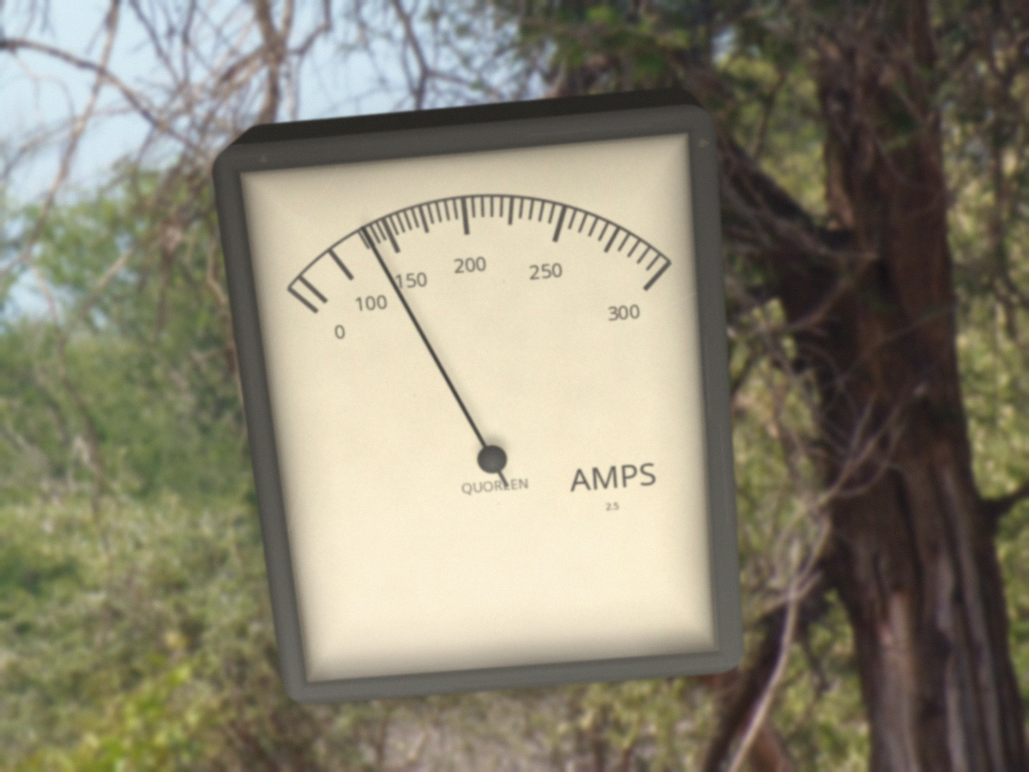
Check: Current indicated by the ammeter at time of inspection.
135 A
